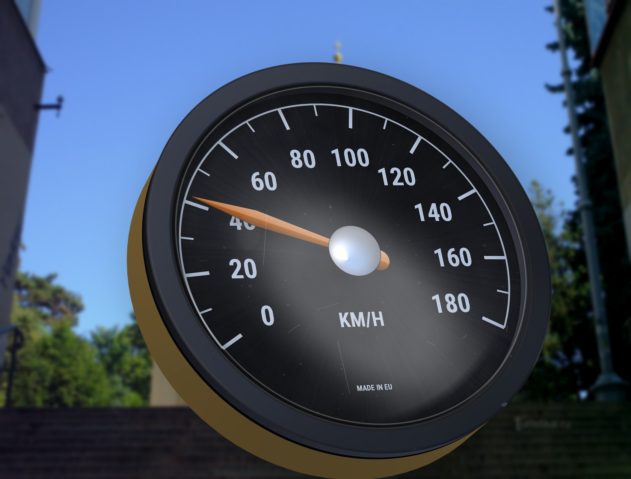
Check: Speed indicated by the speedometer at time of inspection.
40 km/h
